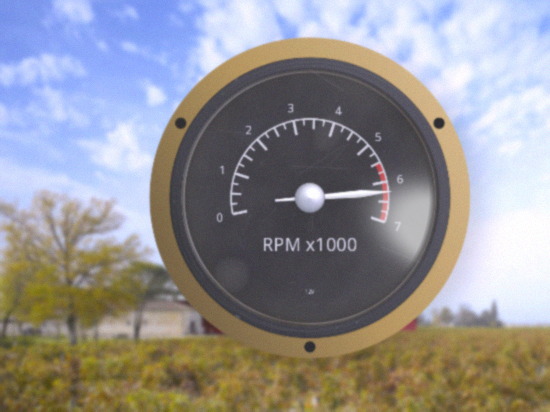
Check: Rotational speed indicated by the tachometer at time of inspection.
6250 rpm
